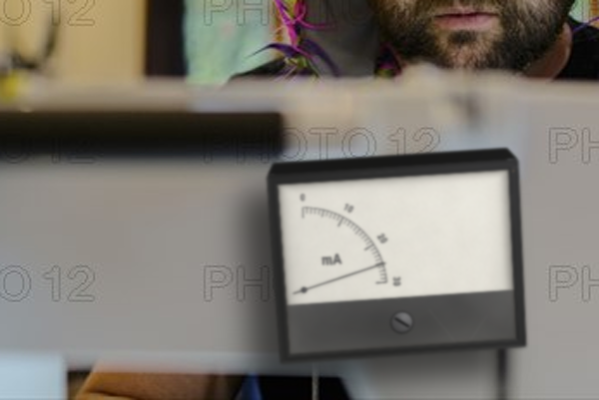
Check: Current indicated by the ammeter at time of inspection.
25 mA
